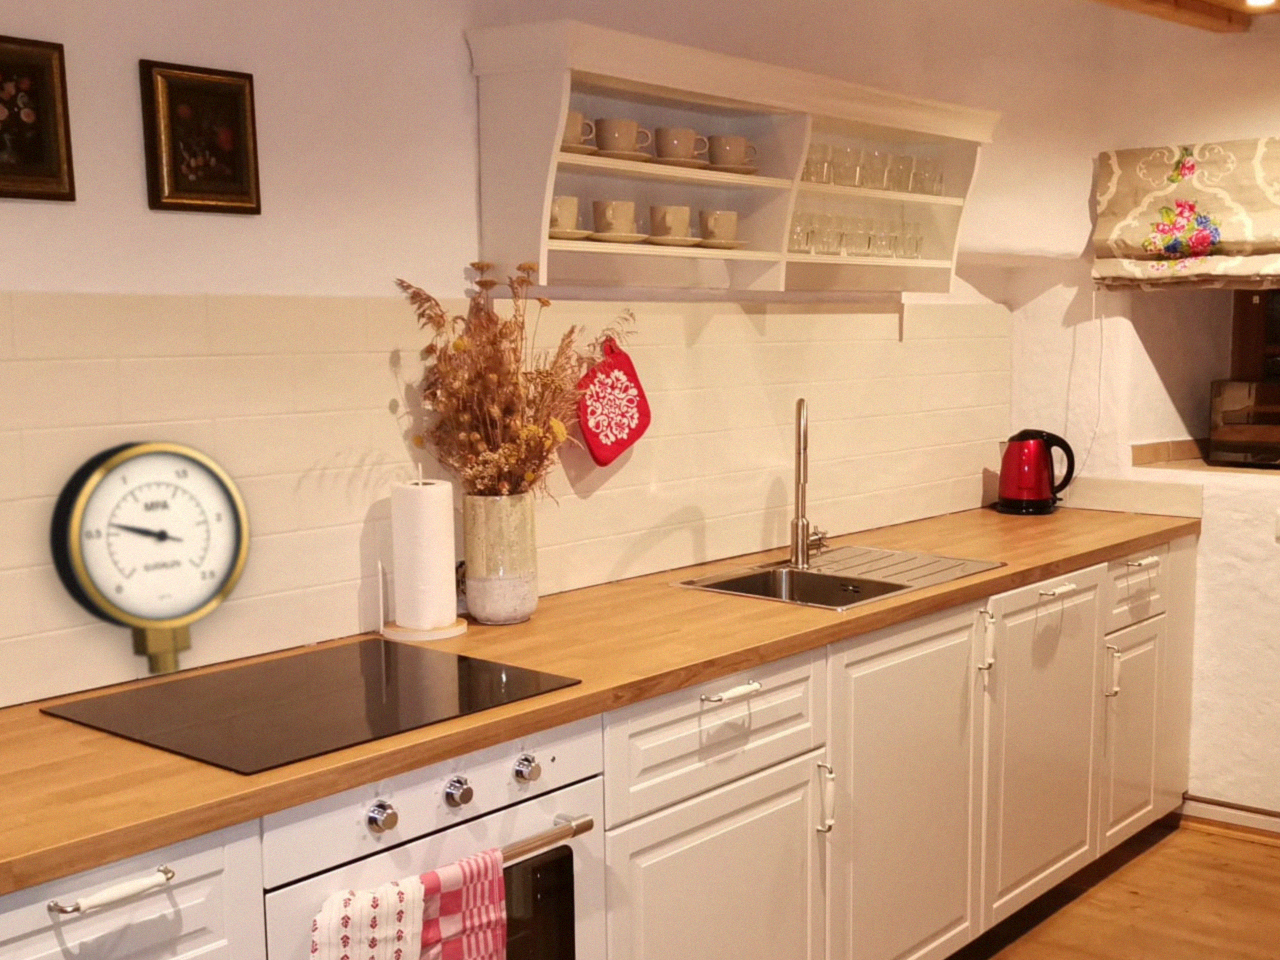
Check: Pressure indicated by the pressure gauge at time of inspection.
0.6 MPa
